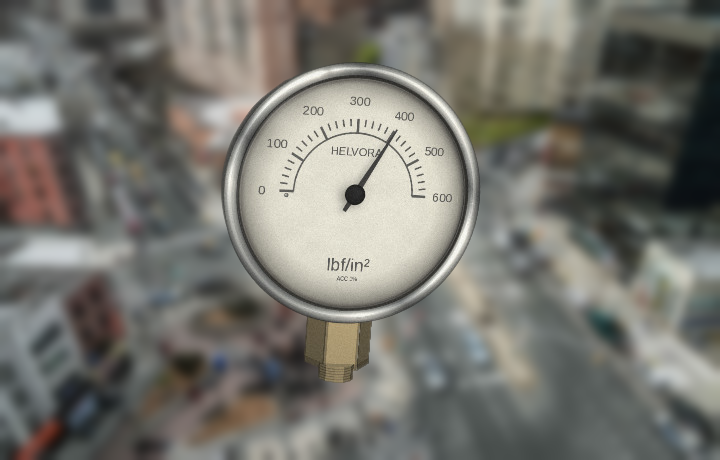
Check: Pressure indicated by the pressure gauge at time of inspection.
400 psi
